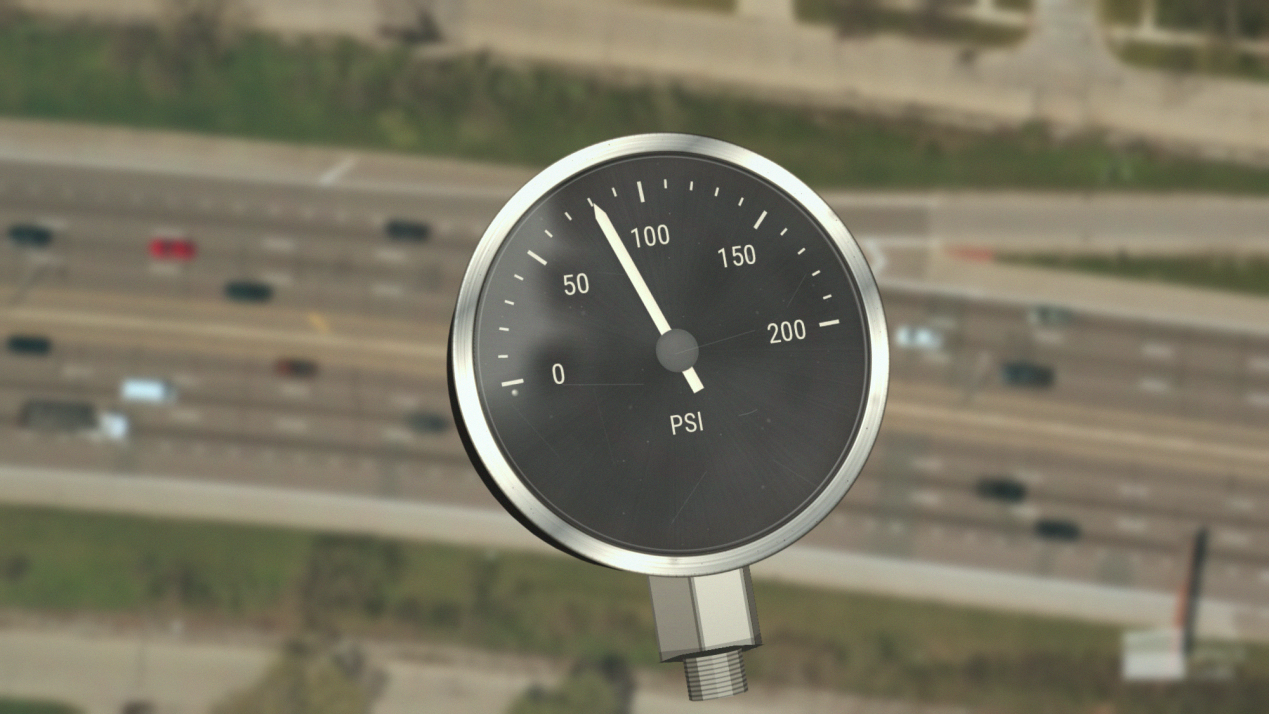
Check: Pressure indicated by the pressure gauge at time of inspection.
80 psi
